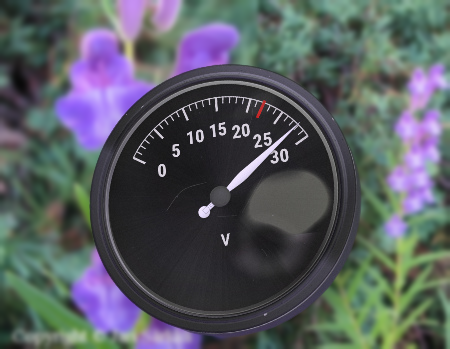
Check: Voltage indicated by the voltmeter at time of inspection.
28 V
